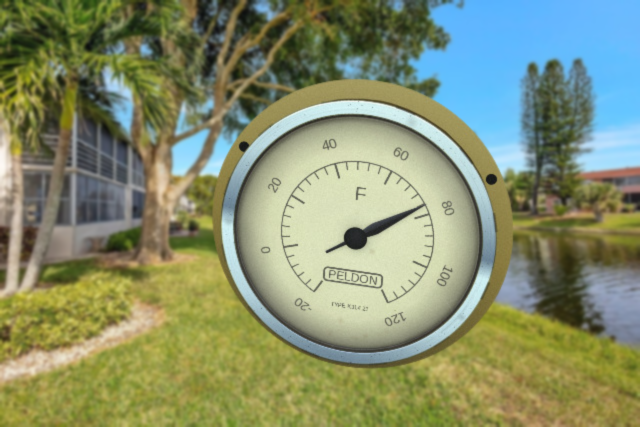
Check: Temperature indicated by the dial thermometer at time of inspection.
76 °F
